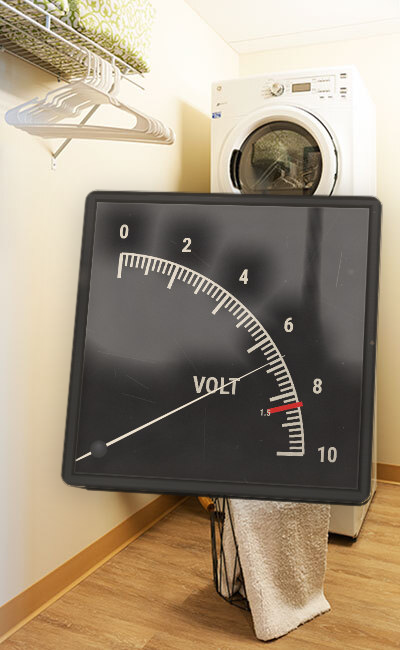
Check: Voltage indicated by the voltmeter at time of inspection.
6.8 V
